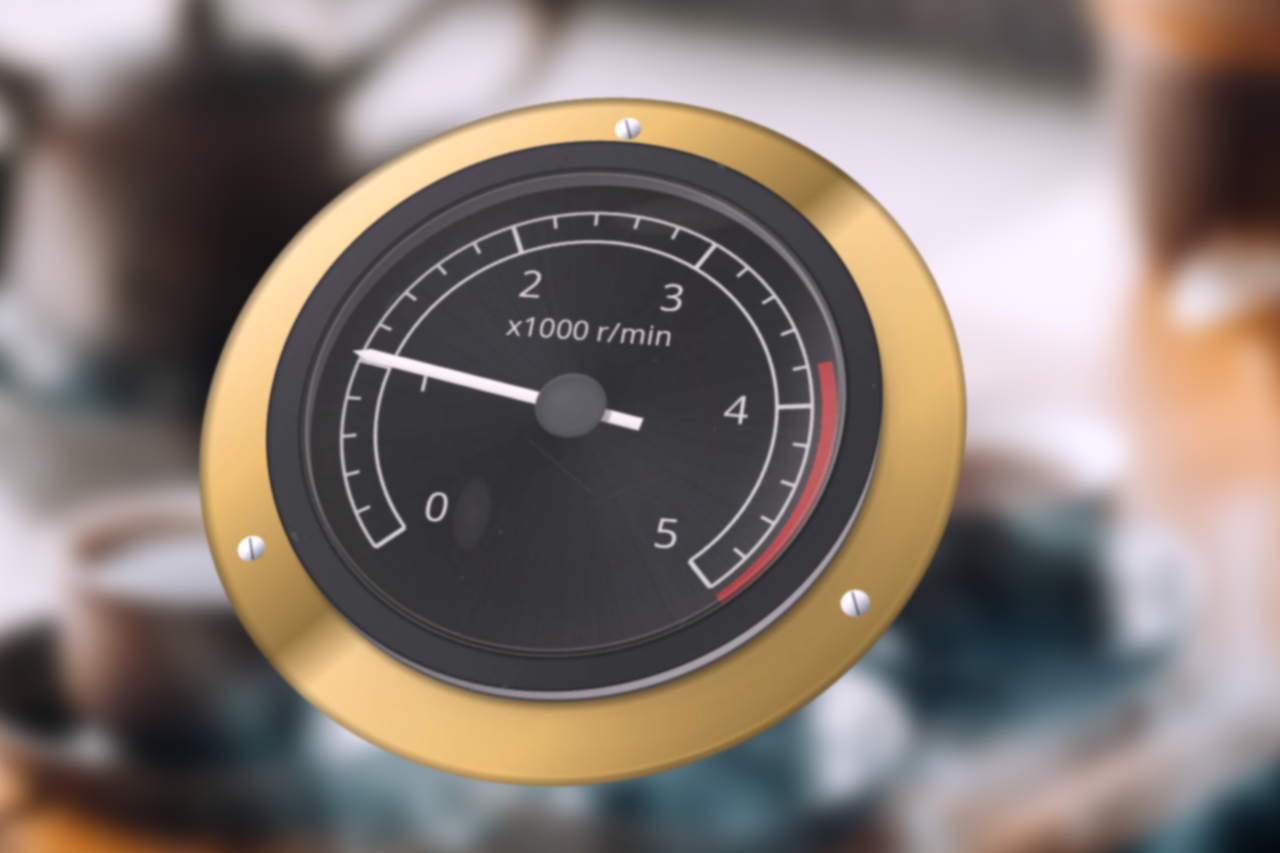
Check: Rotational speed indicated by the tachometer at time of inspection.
1000 rpm
